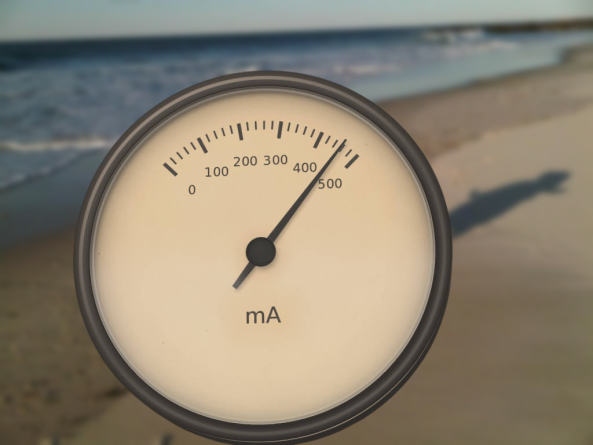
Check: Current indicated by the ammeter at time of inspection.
460 mA
